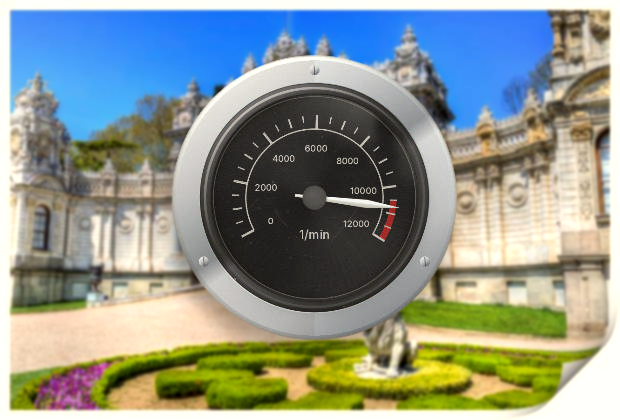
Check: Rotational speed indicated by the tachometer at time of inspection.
10750 rpm
